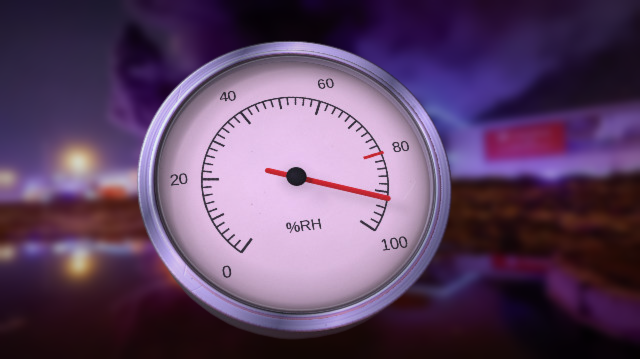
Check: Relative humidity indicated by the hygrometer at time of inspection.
92 %
